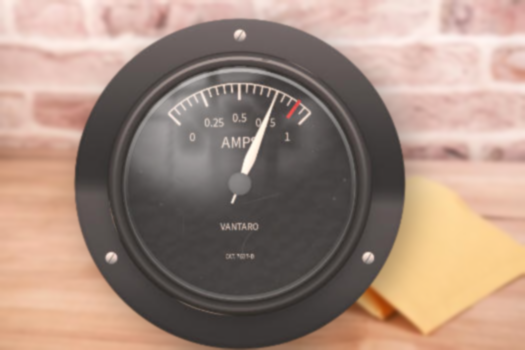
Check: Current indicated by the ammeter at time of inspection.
0.75 A
